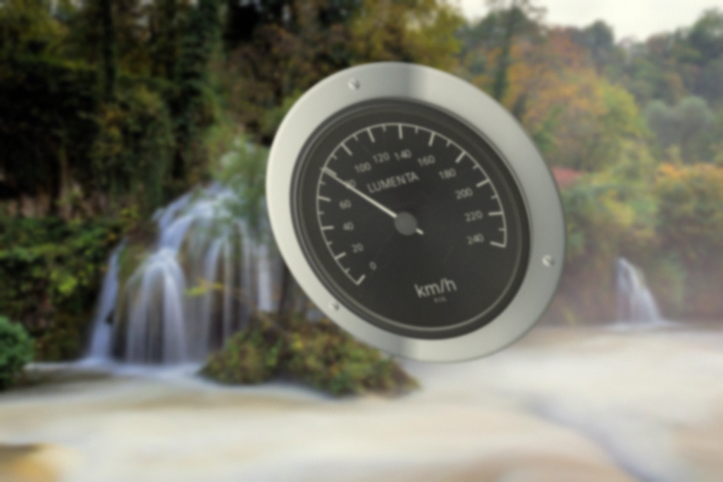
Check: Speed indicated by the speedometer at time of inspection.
80 km/h
